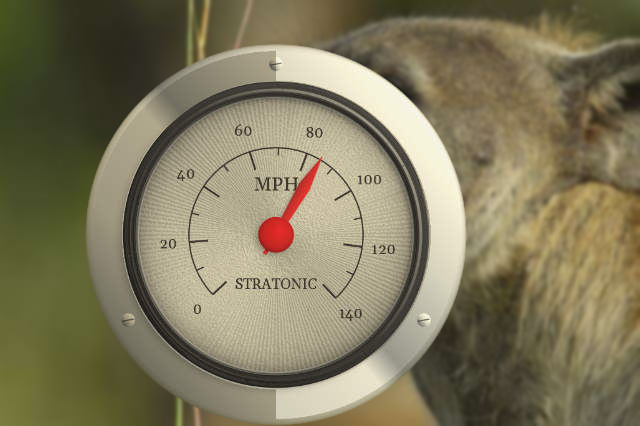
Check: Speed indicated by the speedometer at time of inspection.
85 mph
